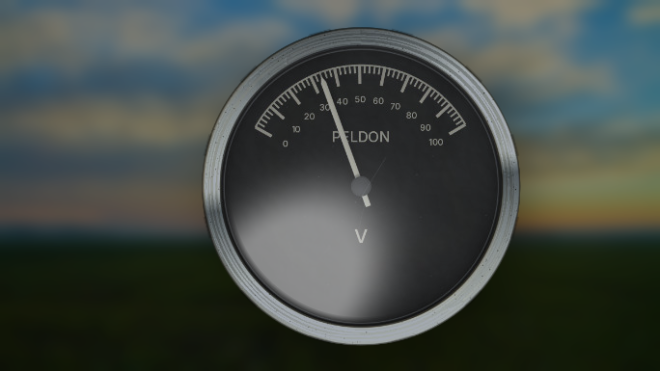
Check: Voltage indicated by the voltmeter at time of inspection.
34 V
